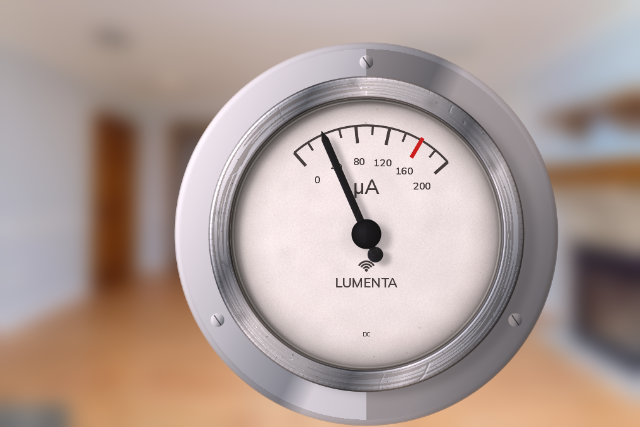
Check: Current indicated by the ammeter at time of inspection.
40 µA
